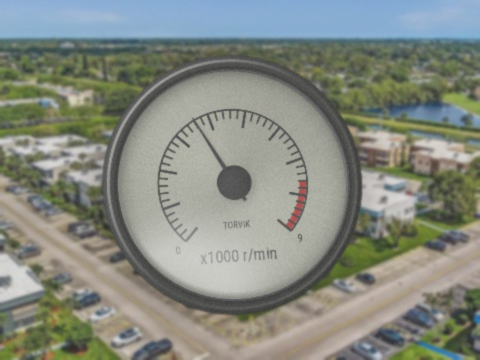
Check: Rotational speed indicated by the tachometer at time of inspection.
3600 rpm
